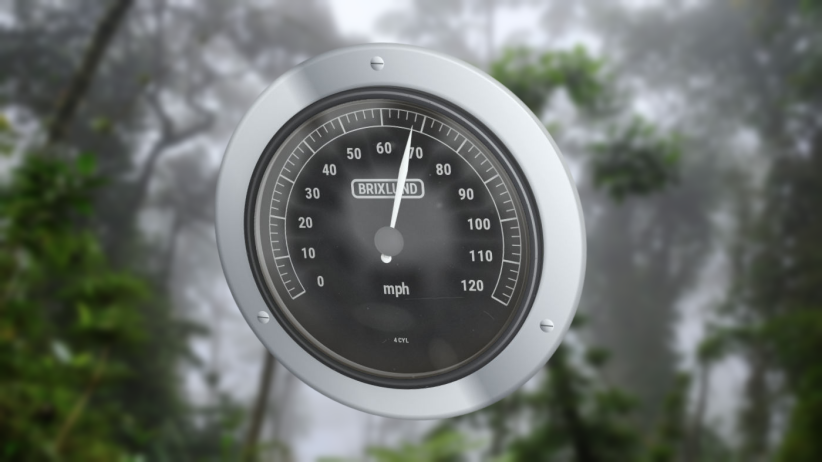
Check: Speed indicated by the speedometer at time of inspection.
68 mph
